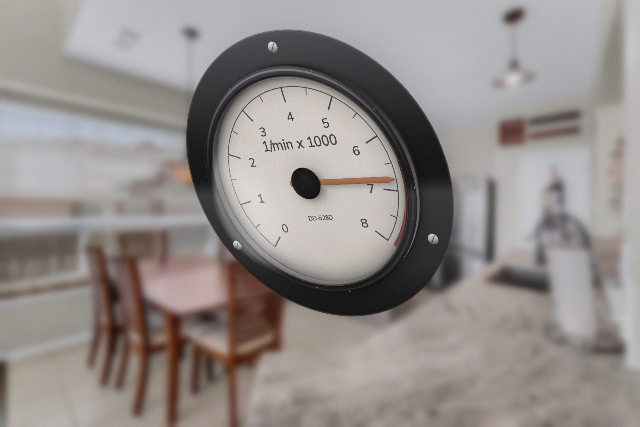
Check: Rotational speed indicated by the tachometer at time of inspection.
6750 rpm
